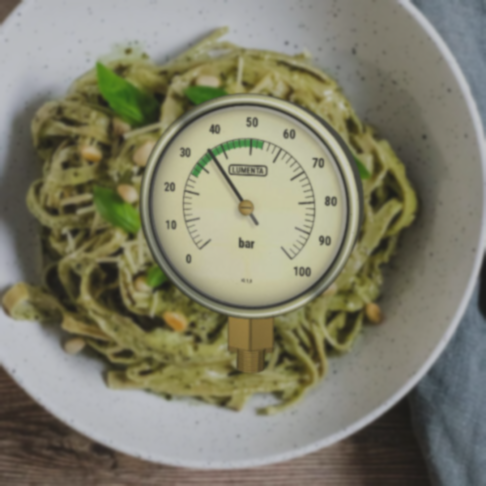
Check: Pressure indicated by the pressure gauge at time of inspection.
36 bar
